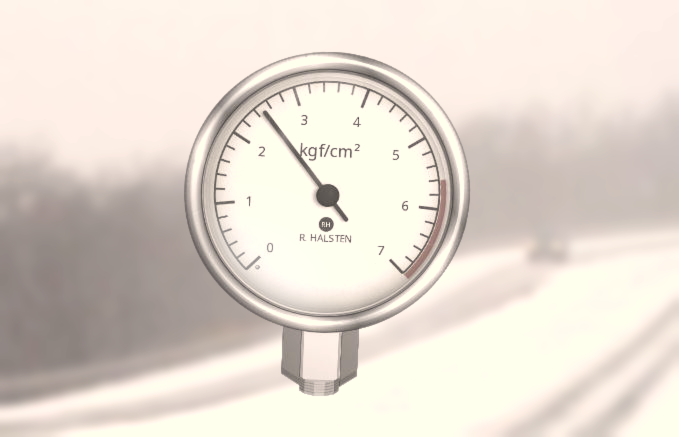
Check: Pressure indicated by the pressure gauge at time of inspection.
2.5 kg/cm²
